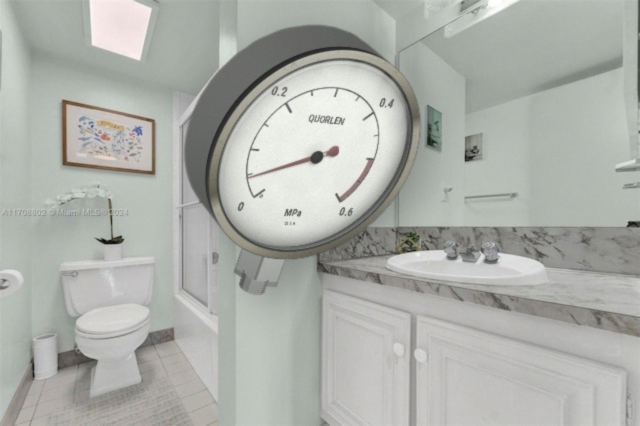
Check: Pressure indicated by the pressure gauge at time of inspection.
0.05 MPa
